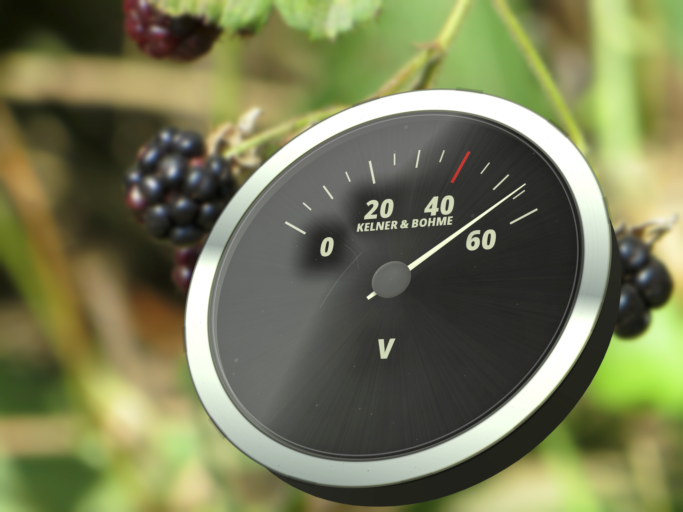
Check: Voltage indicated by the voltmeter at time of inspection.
55 V
